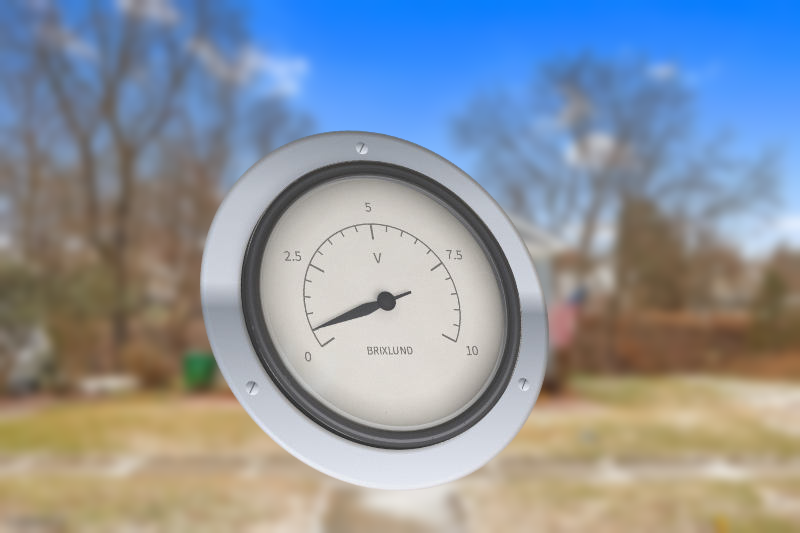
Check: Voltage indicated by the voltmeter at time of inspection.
0.5 V
